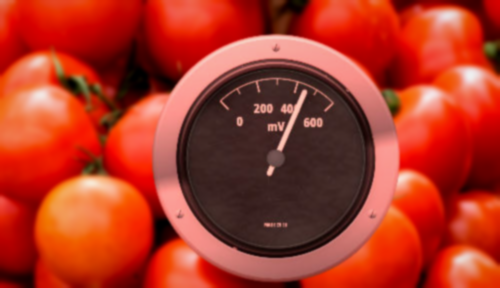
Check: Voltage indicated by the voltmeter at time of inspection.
450 mV
